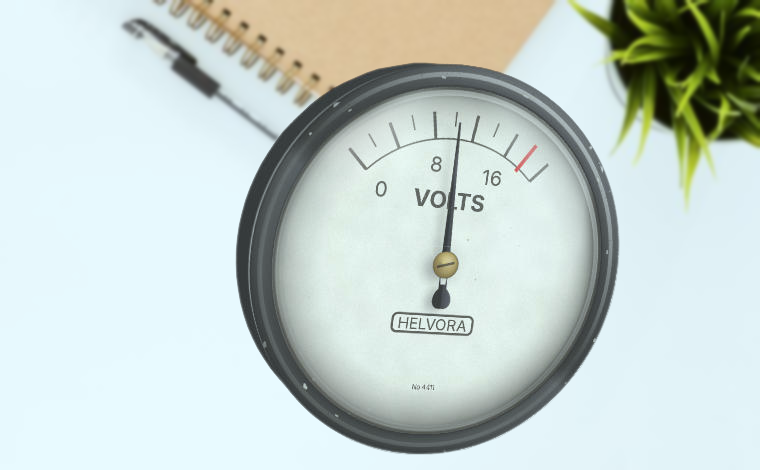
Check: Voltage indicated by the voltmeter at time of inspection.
10 V
